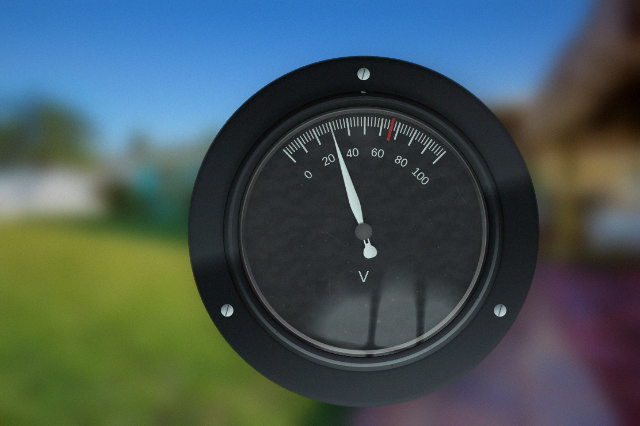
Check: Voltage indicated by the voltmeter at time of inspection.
30 V
